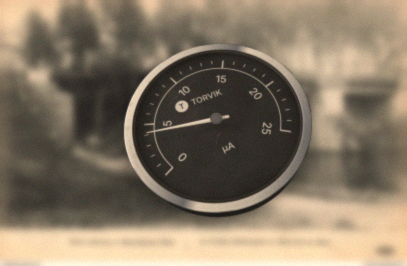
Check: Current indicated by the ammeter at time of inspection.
4 µA
